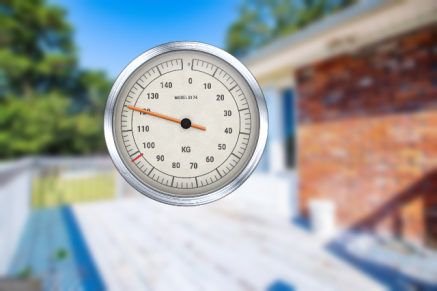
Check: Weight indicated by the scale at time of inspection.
120 kg
